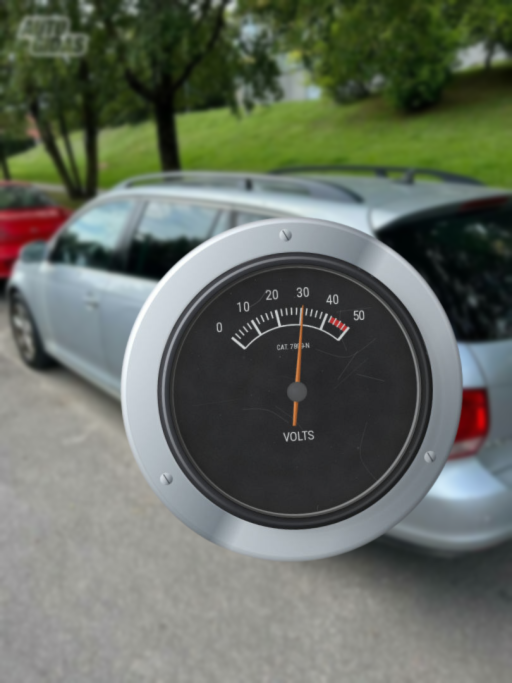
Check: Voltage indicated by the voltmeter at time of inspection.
30 V
